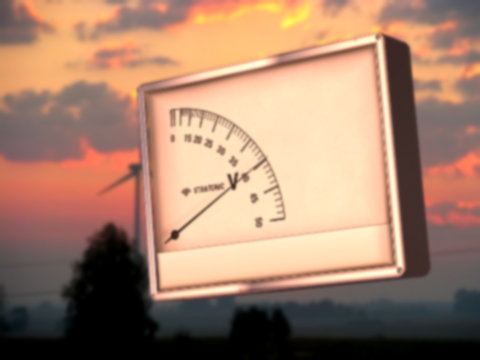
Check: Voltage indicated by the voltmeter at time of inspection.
40 V
